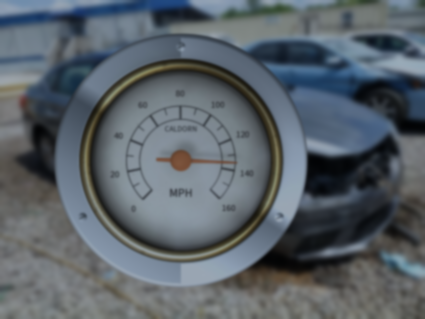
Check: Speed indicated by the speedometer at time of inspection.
135 mph
